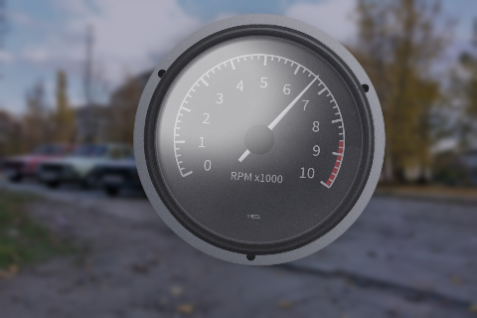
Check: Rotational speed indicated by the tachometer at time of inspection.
6600 rpm
